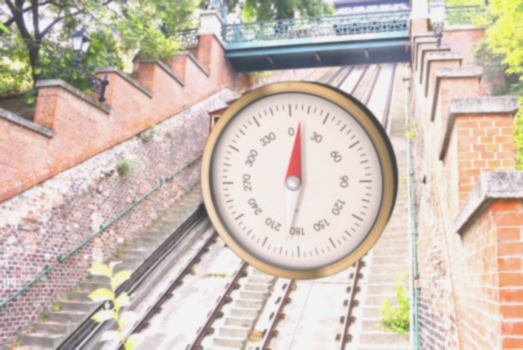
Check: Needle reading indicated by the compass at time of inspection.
10 °
